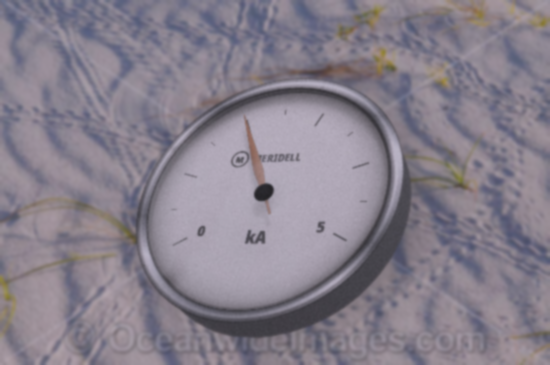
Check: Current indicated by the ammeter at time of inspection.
2 kA
